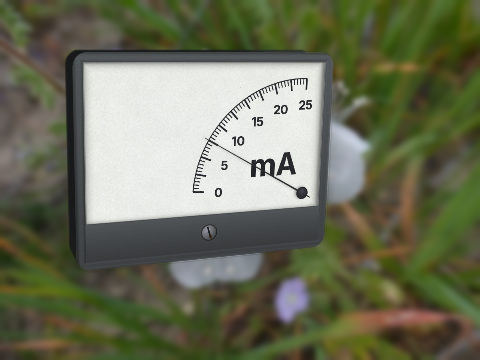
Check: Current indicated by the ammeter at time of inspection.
7.5 mA
